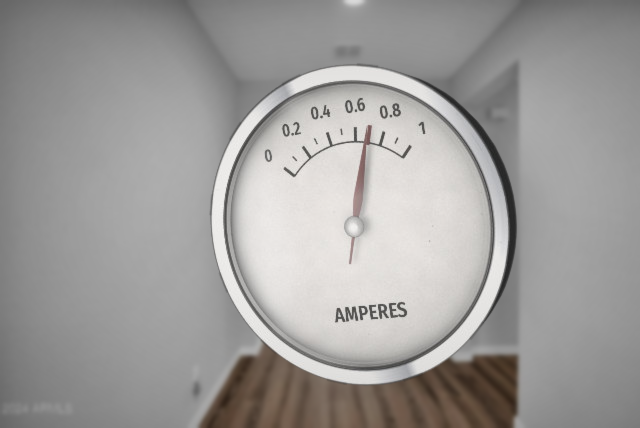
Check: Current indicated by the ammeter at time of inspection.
0.7 A
